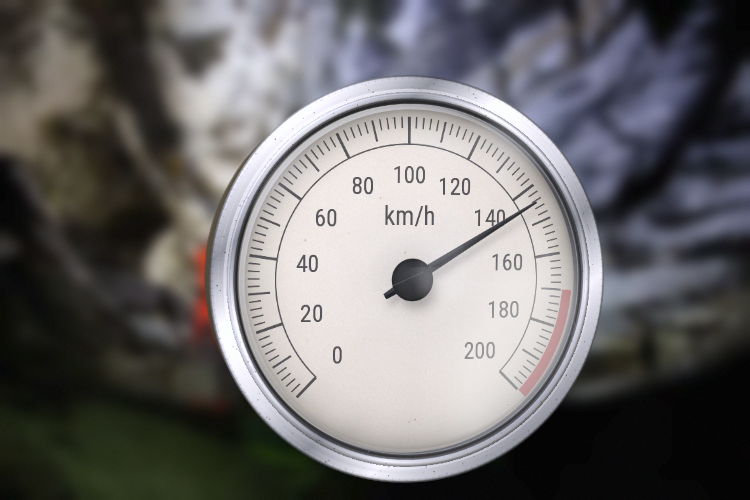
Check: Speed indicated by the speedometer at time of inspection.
144 km/h
